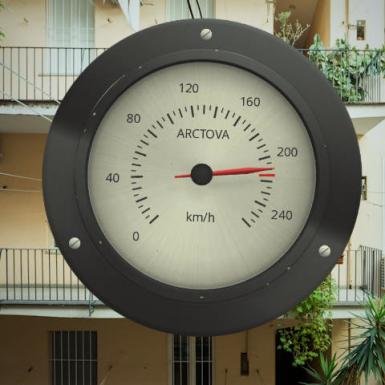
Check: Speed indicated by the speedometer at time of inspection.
210 km/h
